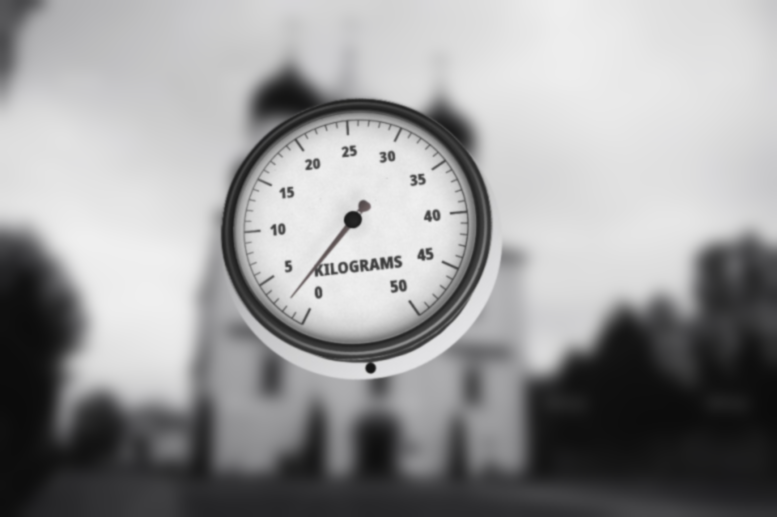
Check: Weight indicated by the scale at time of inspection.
2 kg
